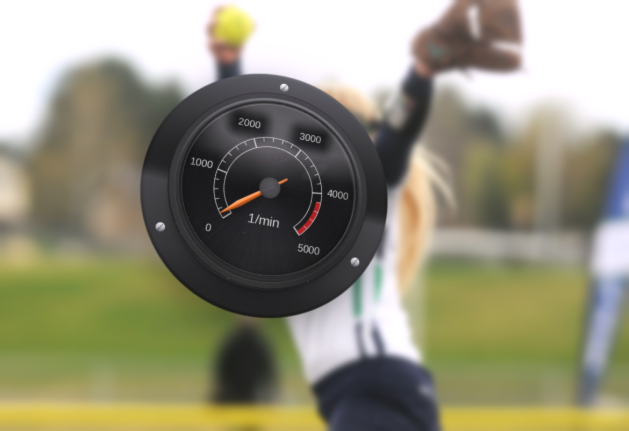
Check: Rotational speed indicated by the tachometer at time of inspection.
100 rpm
